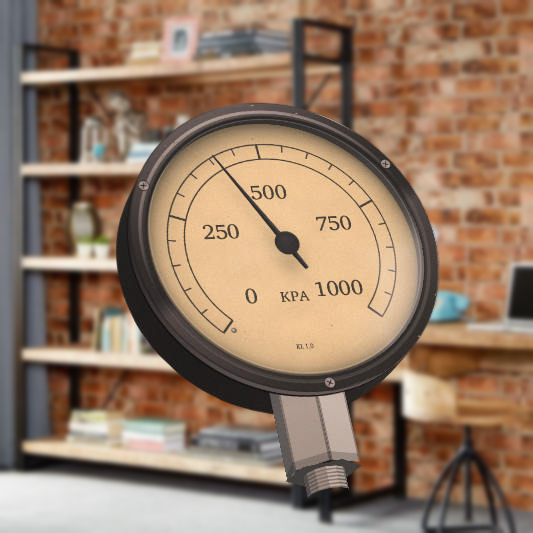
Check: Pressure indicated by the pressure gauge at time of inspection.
400 kPa
